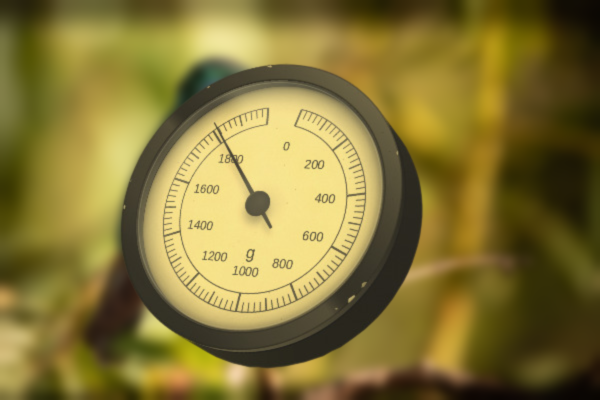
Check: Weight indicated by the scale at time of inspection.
1820 g
